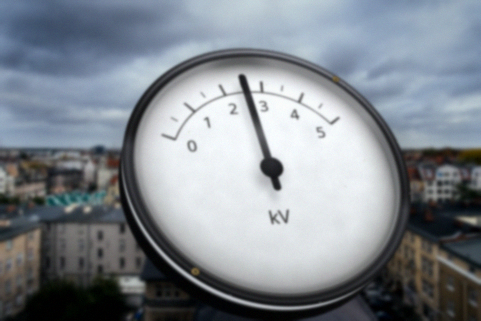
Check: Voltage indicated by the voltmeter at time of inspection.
2.5 kV
